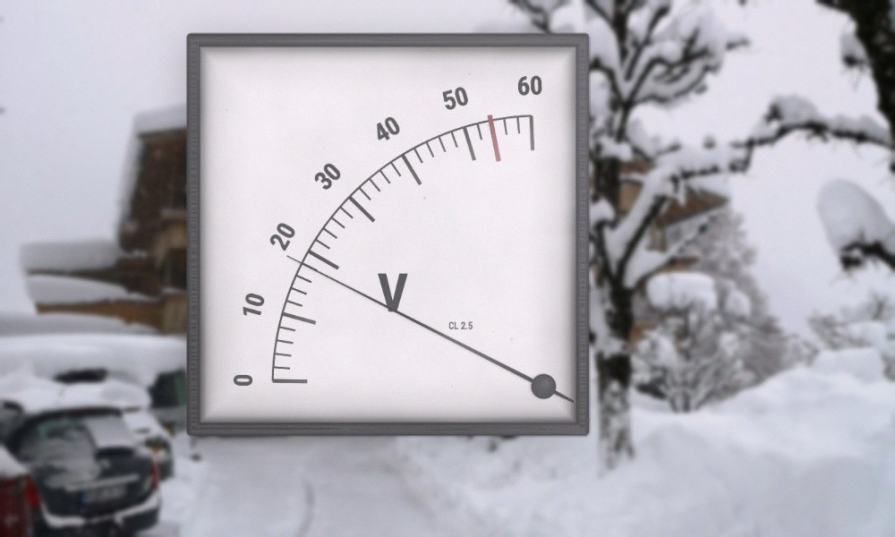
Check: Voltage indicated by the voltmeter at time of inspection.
18 V
